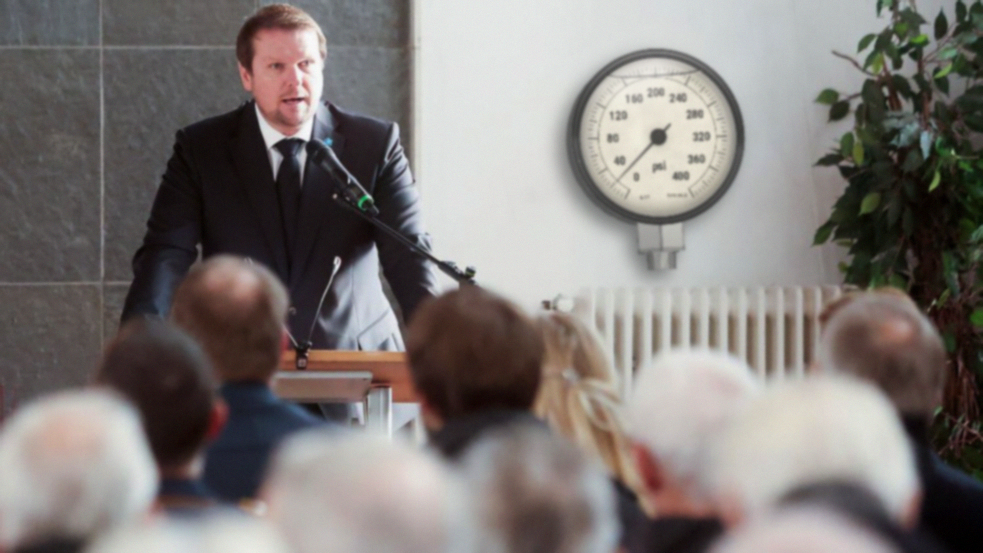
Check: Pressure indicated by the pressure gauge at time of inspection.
20 psi
